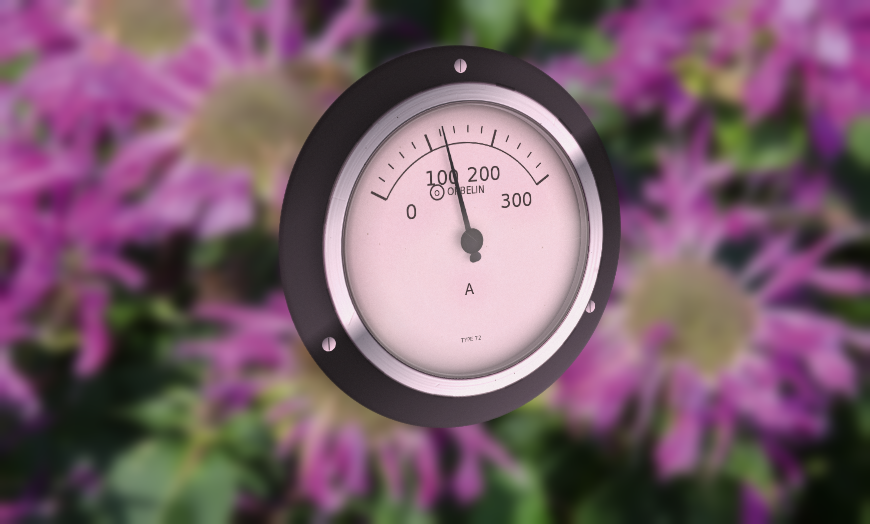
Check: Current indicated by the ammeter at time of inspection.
120 A
